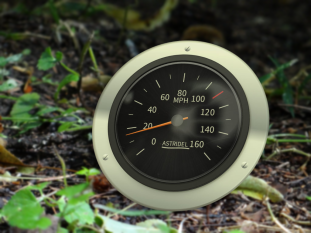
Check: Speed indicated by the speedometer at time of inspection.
15 mph
